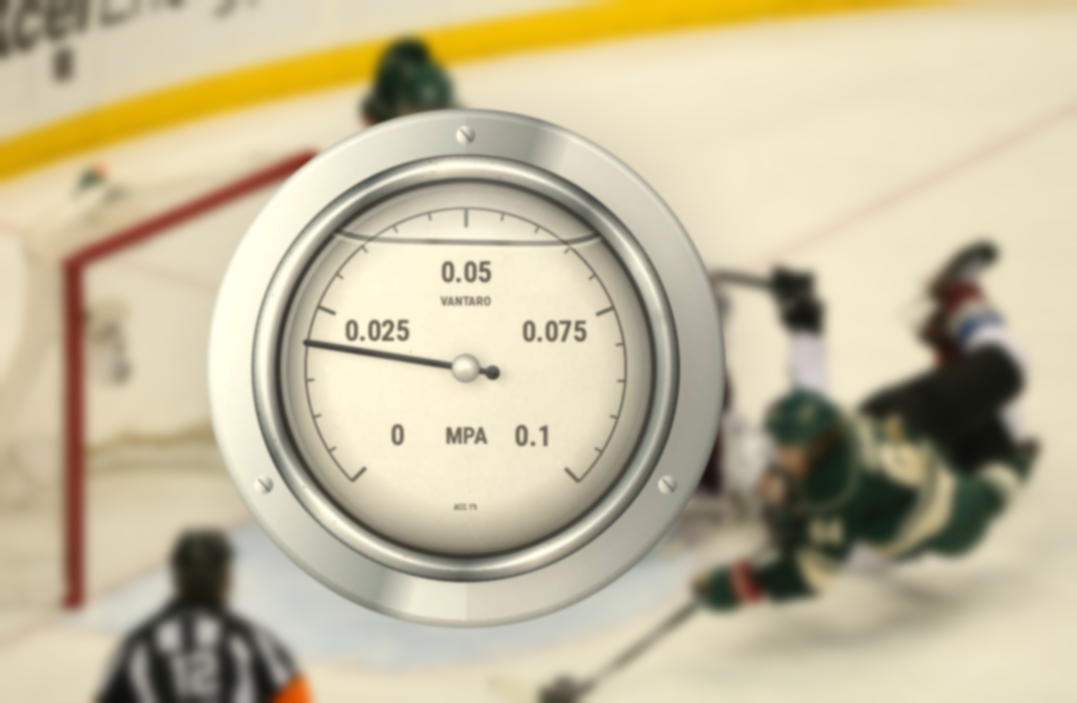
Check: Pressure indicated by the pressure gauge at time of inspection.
0.02 MPa
